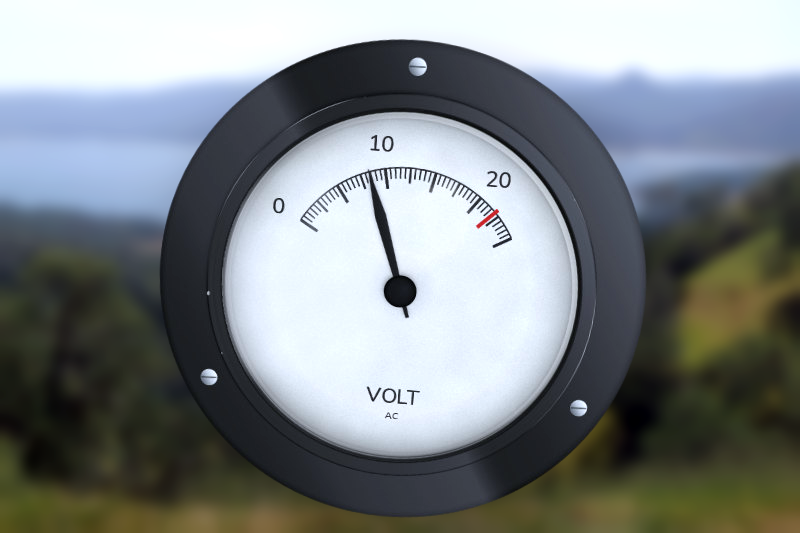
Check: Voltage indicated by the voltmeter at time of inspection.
8.5 V
